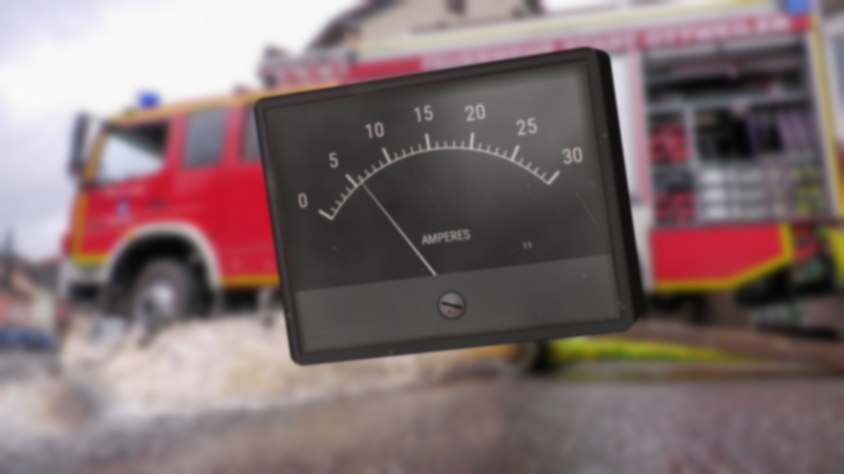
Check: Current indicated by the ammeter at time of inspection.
6 A
